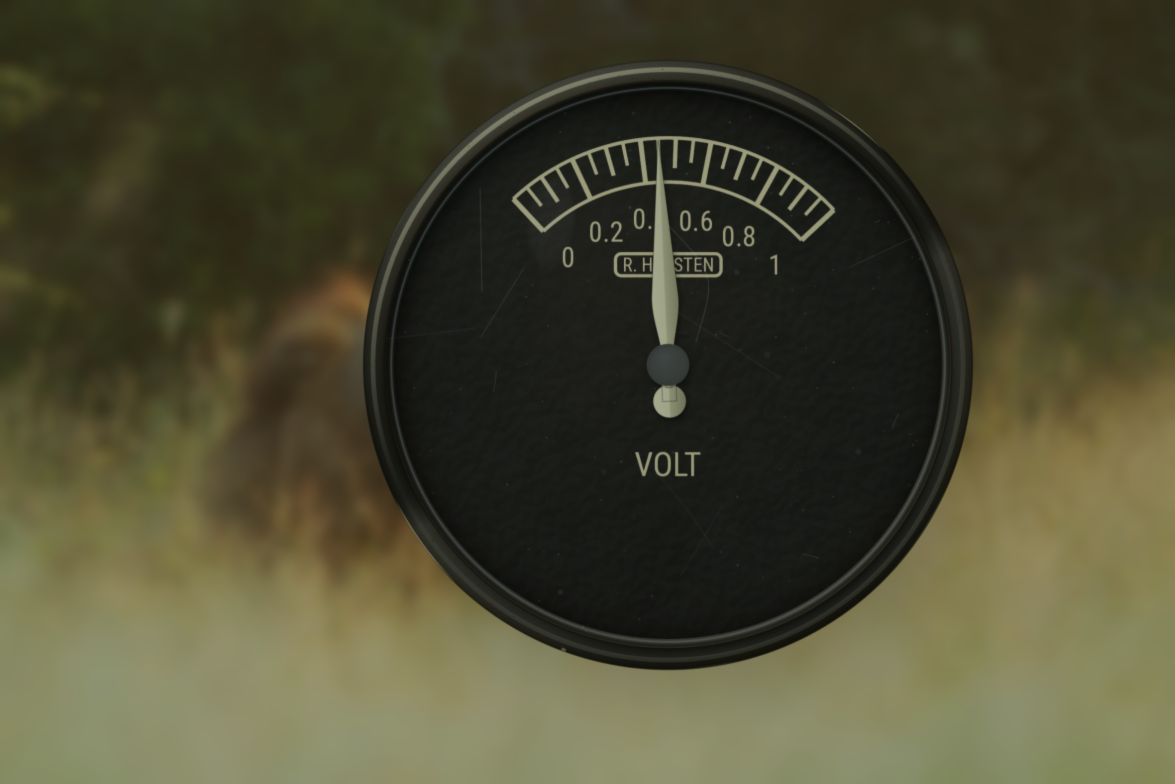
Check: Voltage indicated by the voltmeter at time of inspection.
0.45 V
